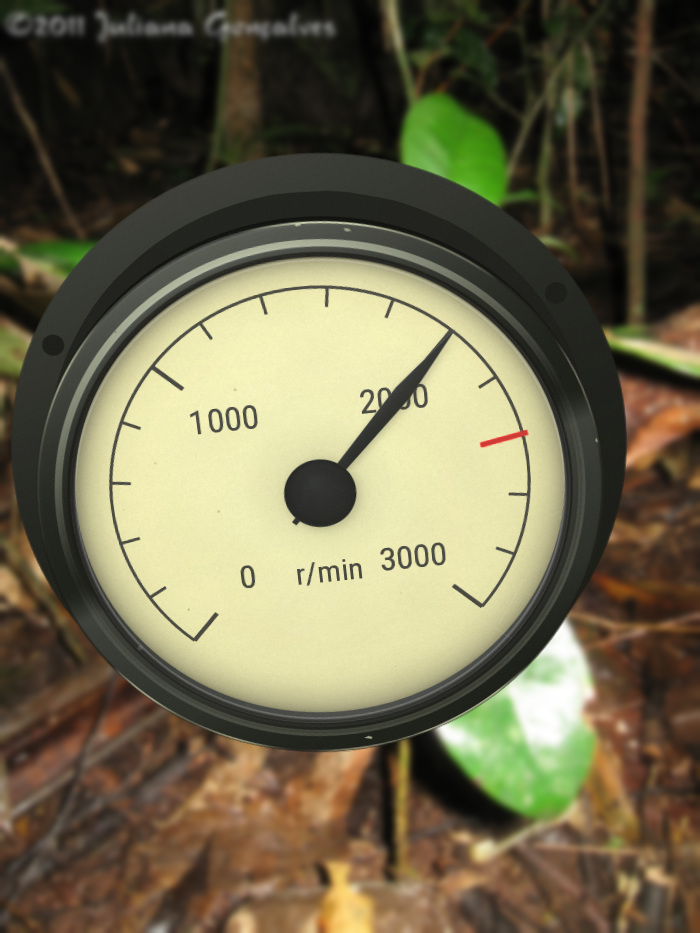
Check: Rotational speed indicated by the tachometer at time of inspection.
2000 rpm
